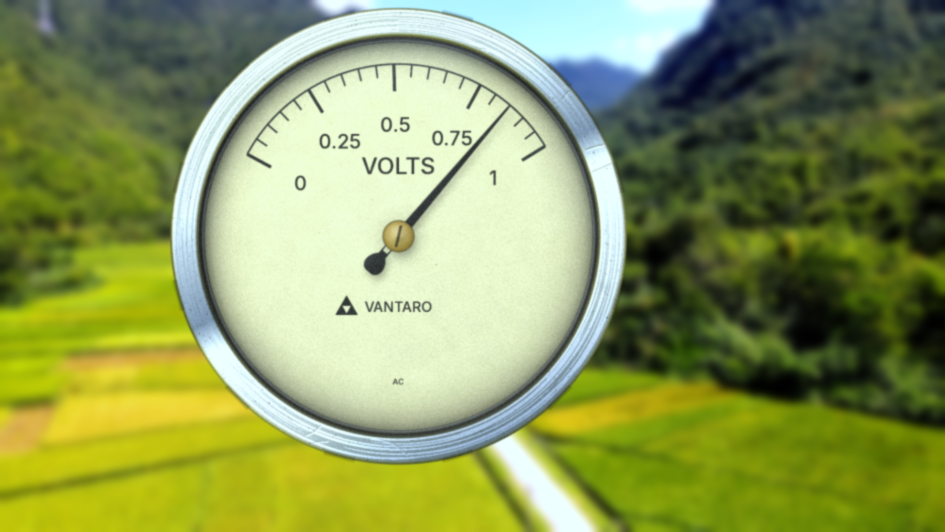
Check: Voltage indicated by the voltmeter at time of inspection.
0.85 V
